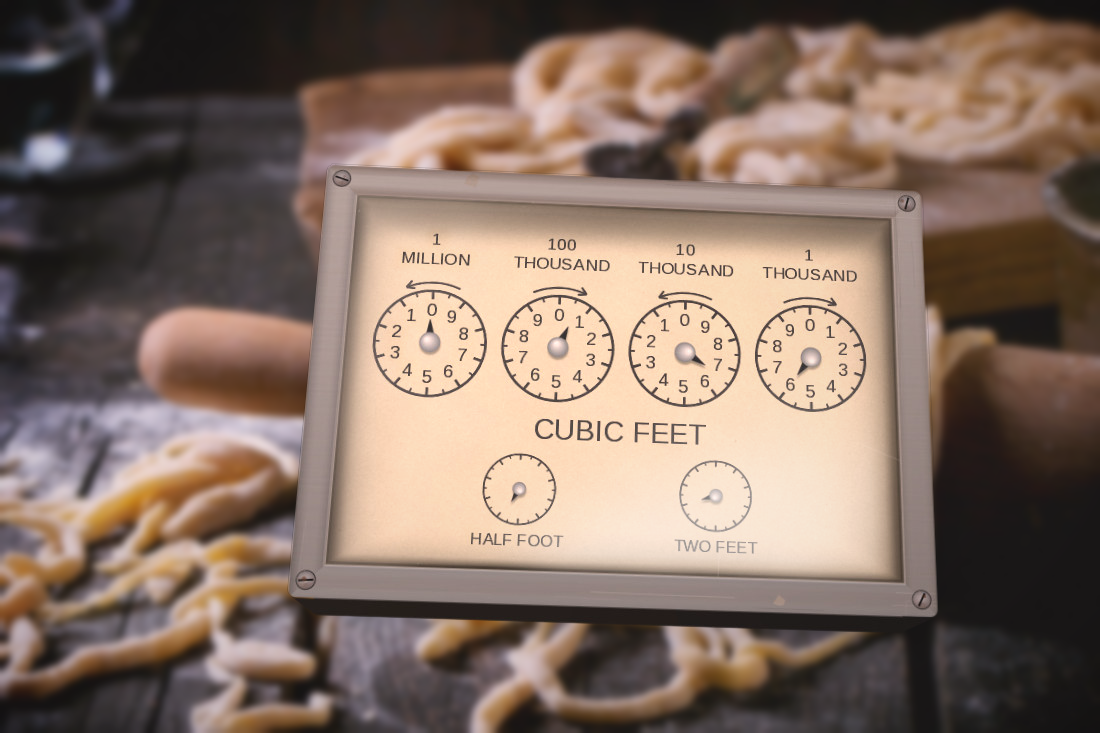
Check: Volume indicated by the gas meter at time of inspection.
6600 ft³
